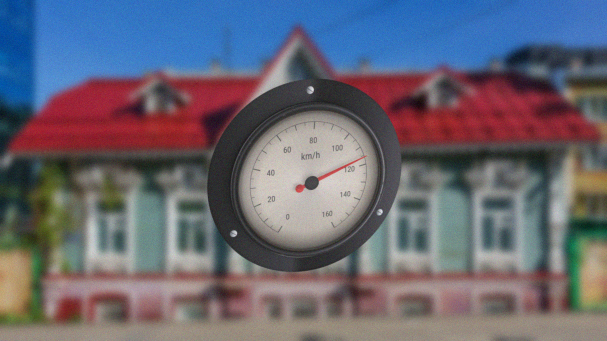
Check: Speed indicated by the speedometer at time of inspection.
115 km/h
